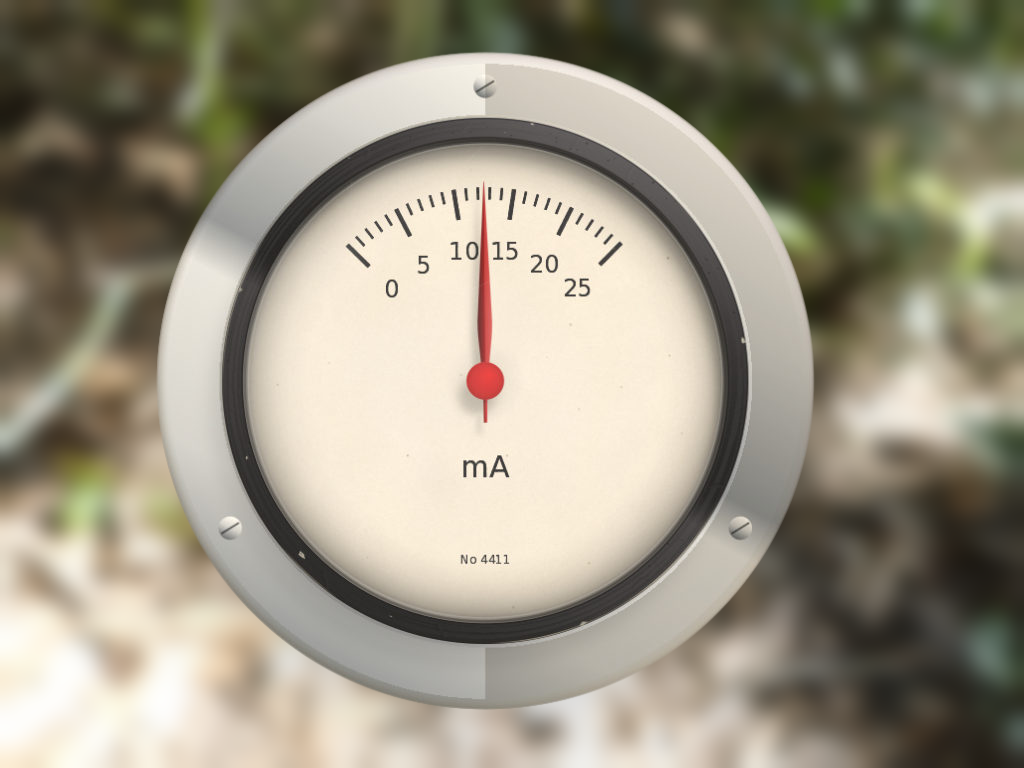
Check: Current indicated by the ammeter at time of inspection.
12.5 mA
